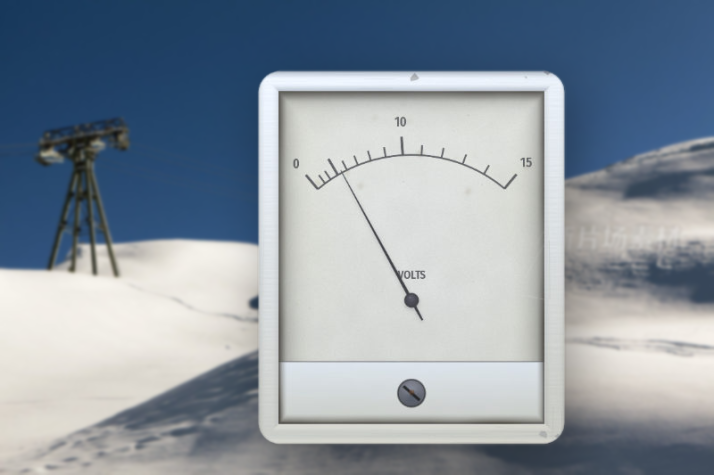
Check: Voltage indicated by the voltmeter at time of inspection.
5.5 V
